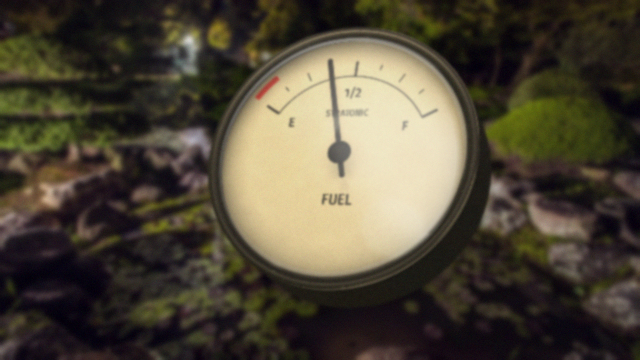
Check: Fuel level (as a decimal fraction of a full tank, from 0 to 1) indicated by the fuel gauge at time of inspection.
0.375
